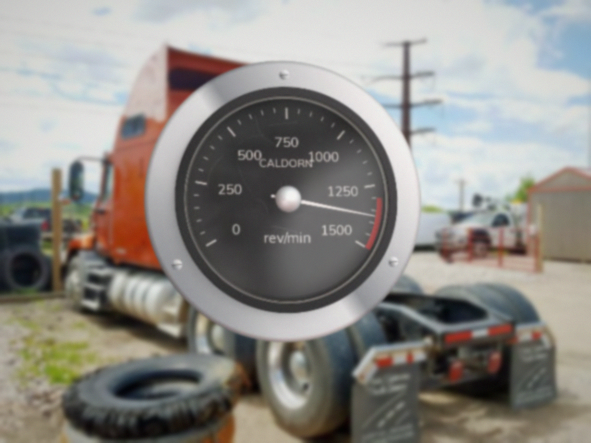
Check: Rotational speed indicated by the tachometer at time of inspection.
1375 rpm
